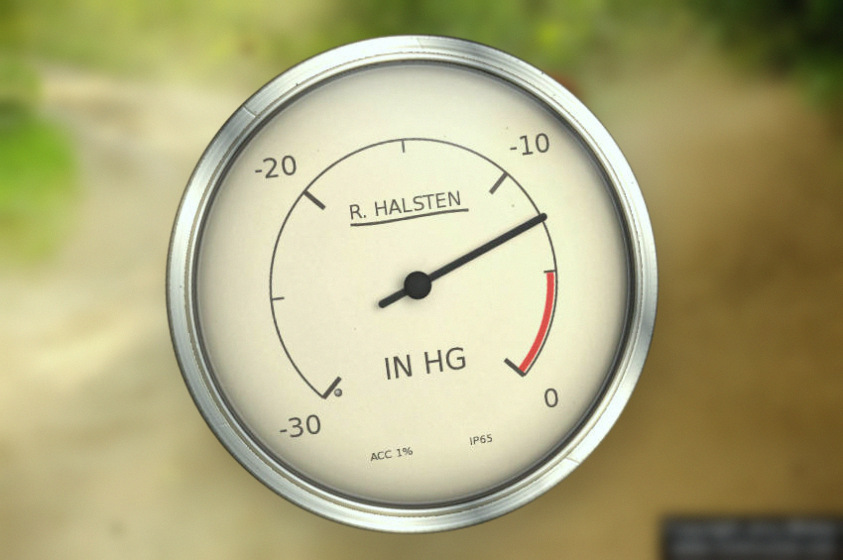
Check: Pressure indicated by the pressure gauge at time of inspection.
-7.5 inHg
